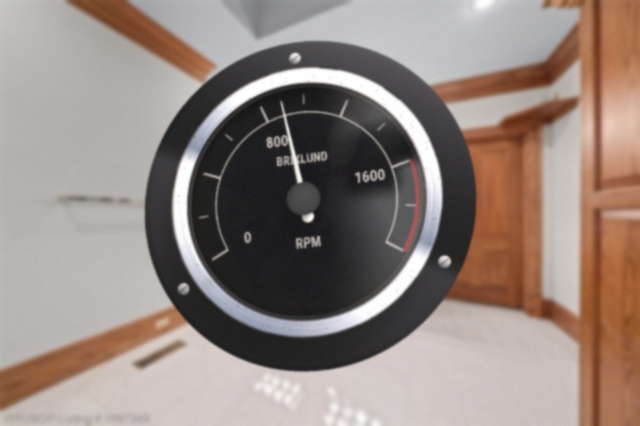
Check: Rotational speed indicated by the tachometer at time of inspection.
900 rpm
